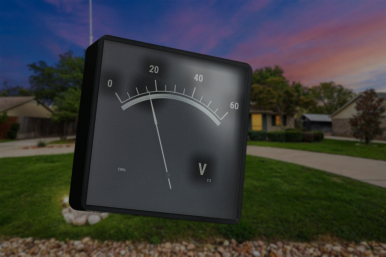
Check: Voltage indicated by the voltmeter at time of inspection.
15 V
